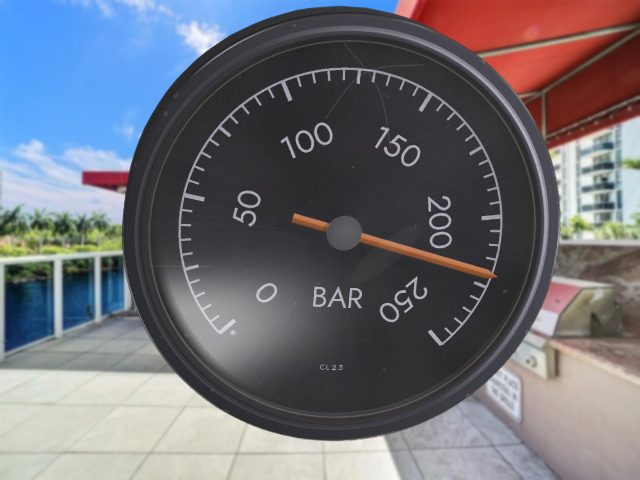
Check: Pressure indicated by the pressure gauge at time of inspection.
220 bar
